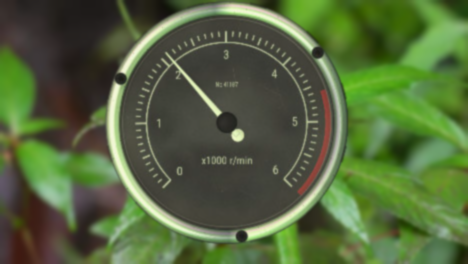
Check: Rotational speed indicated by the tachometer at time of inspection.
2100 rpm
